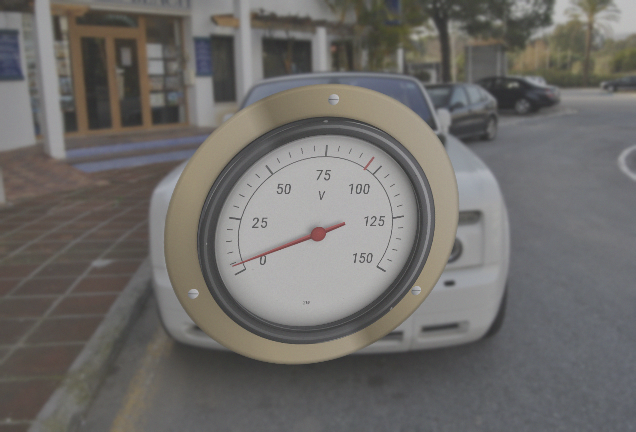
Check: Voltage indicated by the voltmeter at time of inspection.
5 V
